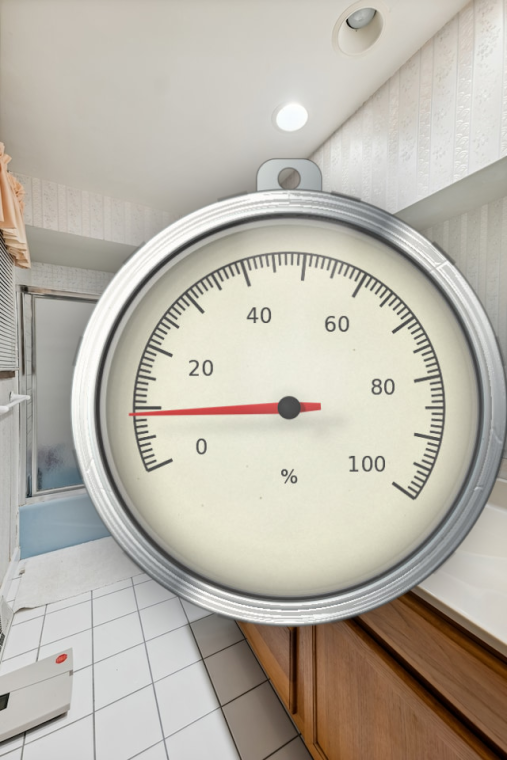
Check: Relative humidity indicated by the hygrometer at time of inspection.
9 %
